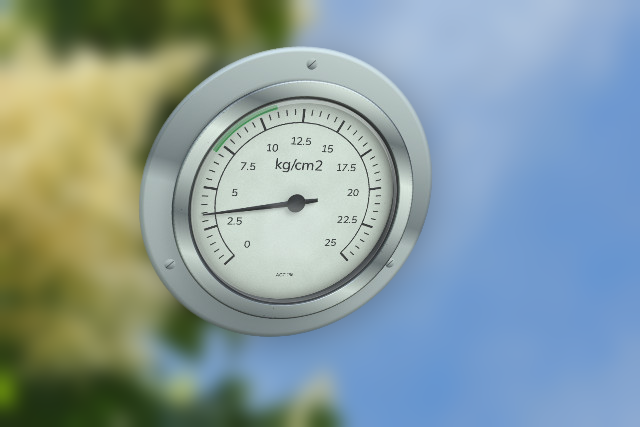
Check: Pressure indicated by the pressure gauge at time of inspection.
3.5 kg/cm²
